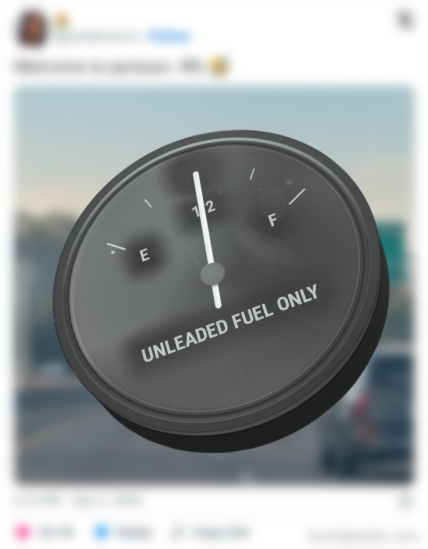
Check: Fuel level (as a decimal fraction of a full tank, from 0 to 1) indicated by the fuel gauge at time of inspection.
0.5
